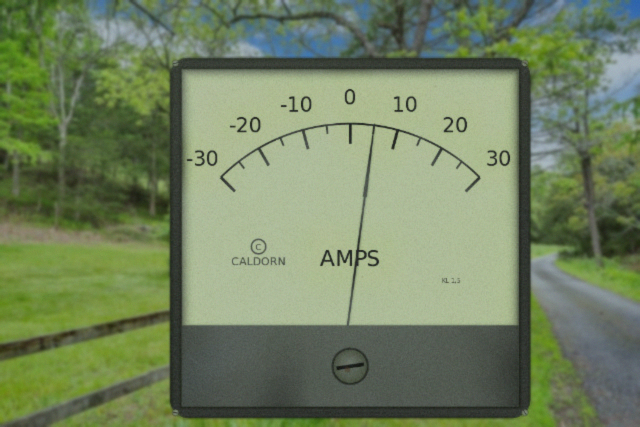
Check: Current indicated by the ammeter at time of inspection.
5 A
